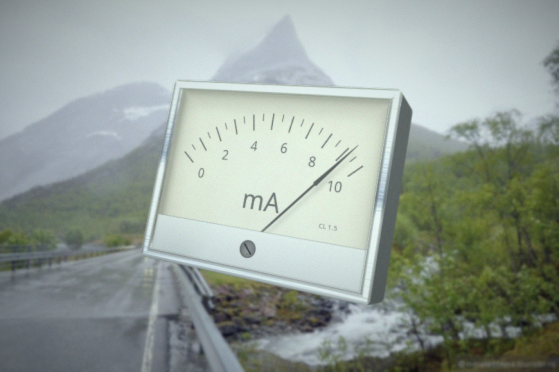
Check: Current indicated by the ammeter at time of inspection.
9.25 mA
